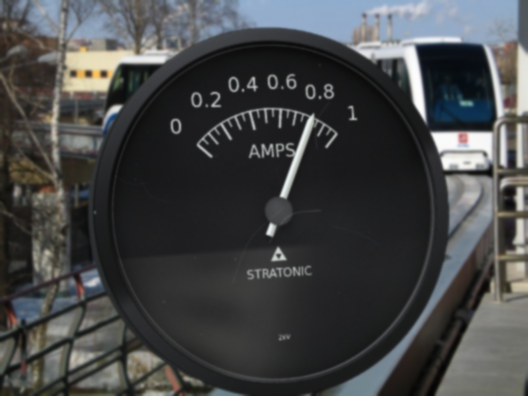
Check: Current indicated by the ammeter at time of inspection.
0.8 A
